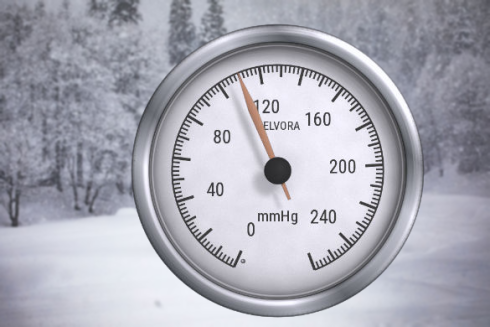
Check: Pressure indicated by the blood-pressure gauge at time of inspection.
110 mmHg
